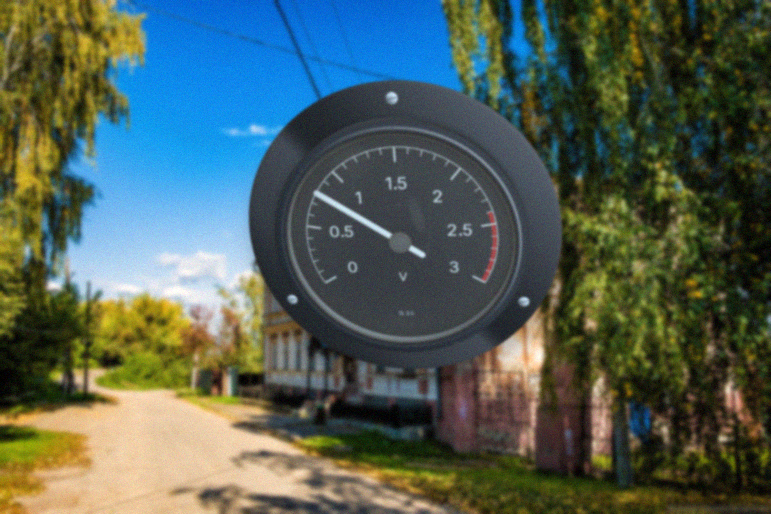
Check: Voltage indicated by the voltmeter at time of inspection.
0.8 V
